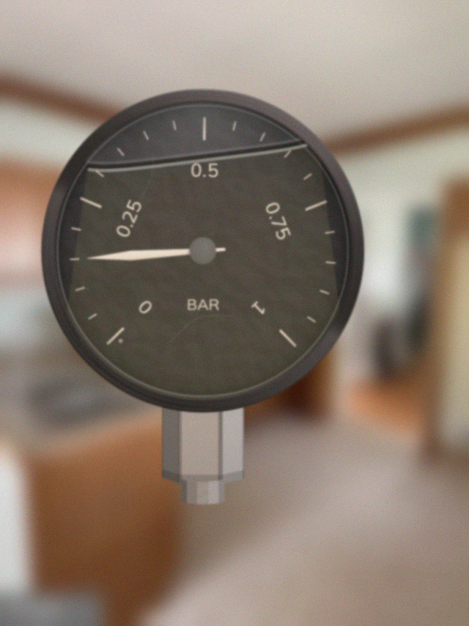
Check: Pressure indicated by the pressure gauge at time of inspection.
0.15 bar
